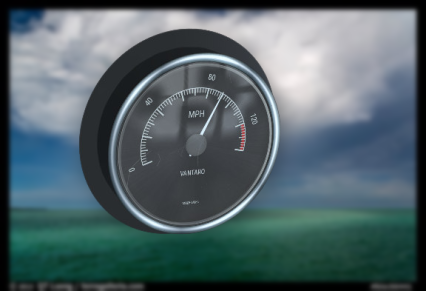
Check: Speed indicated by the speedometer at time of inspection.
90 mph
